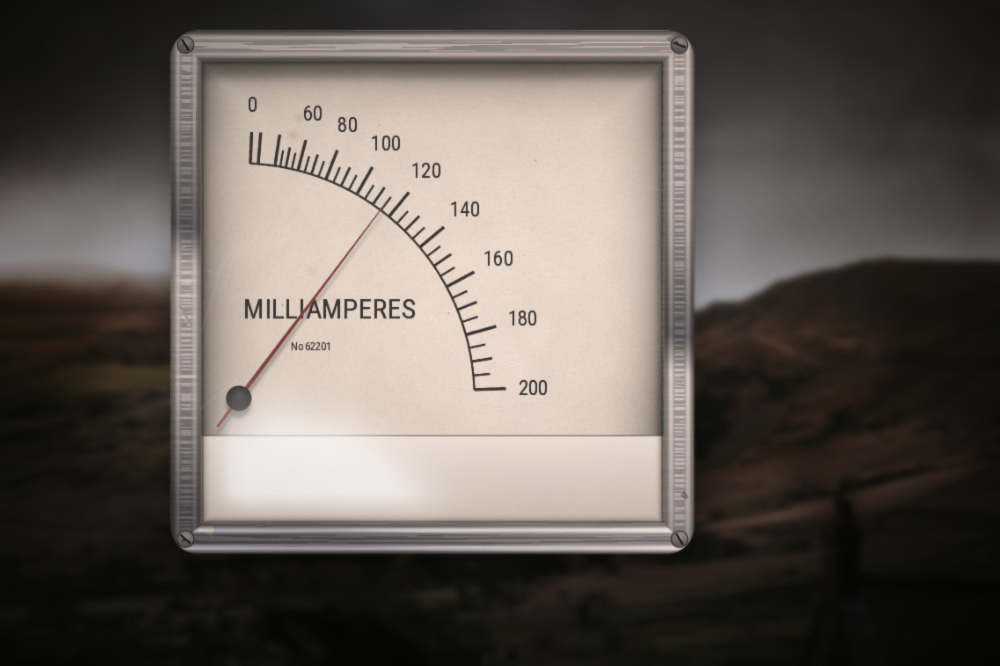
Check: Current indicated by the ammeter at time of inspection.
115 mA
